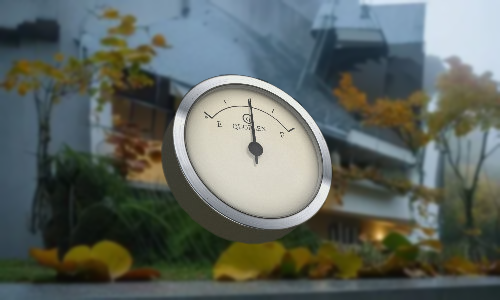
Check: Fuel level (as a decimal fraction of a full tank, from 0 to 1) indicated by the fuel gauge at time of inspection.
0.5
